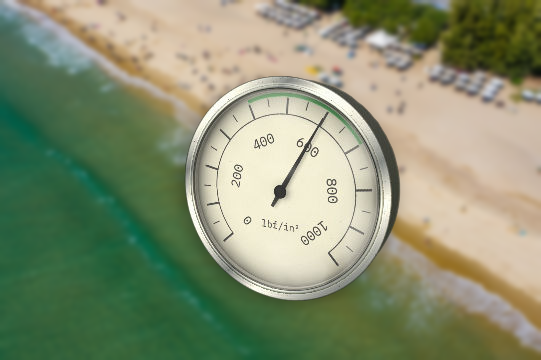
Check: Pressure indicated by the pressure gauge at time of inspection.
600 psi
